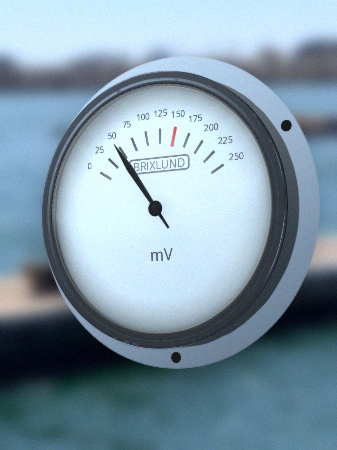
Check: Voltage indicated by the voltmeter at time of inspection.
50 mV
